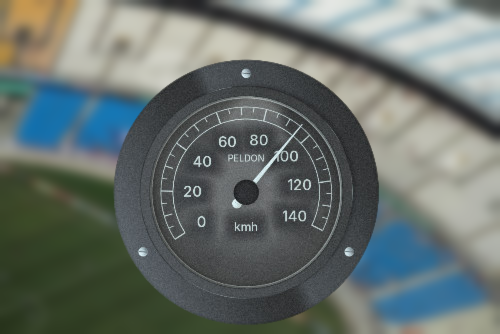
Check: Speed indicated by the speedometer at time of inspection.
95 km/h
